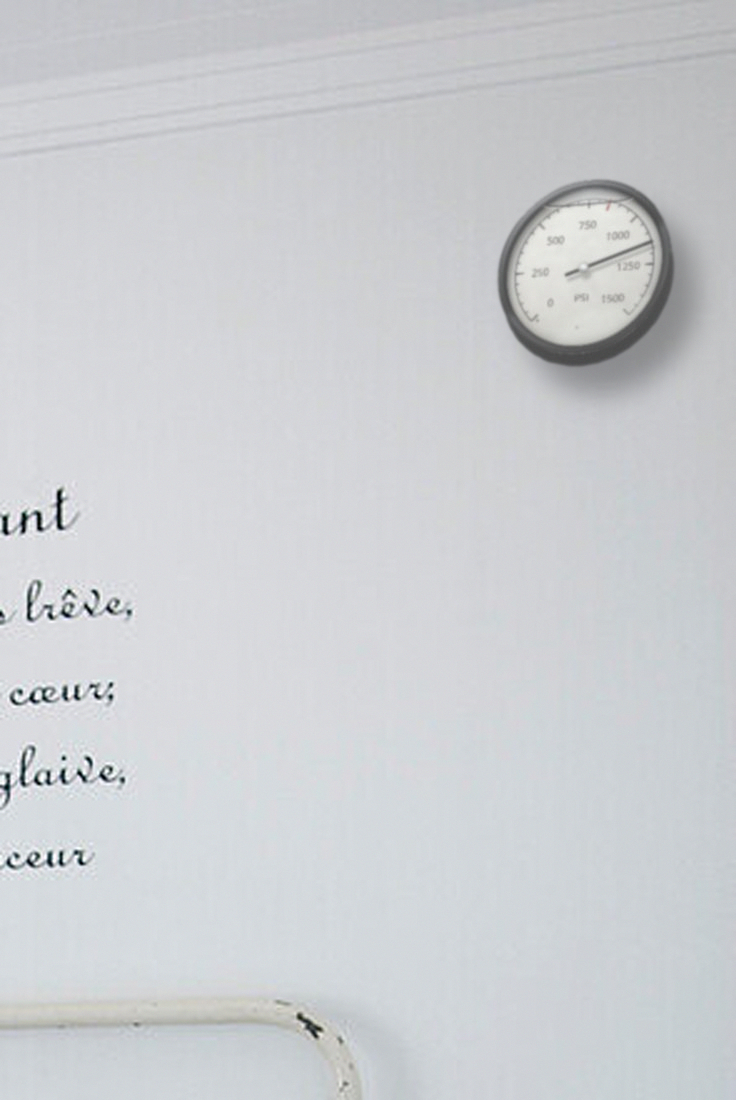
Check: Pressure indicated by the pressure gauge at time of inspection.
1150 psi
